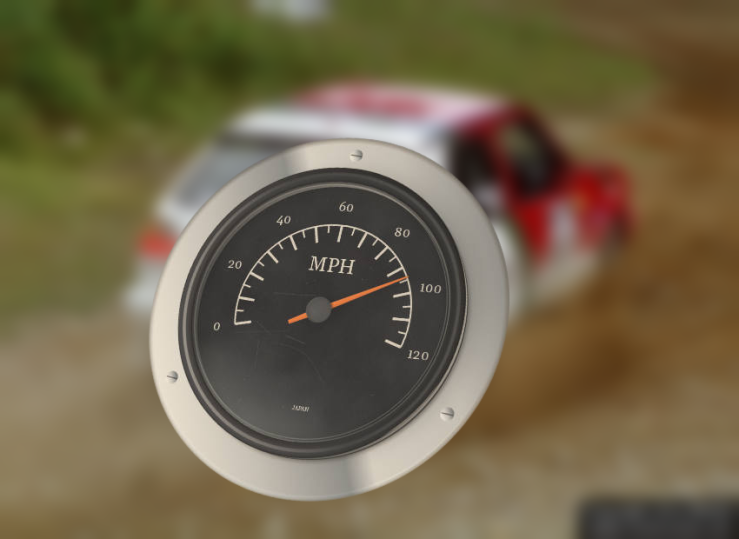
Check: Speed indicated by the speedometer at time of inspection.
95 mph
